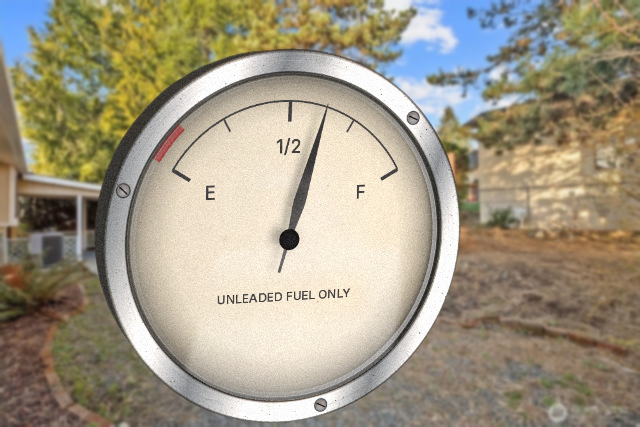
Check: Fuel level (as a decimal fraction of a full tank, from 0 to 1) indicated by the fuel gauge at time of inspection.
0.625
